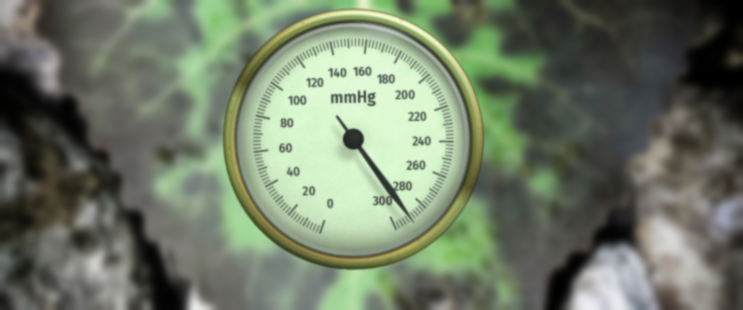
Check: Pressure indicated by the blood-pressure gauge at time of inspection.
290 mmHg
